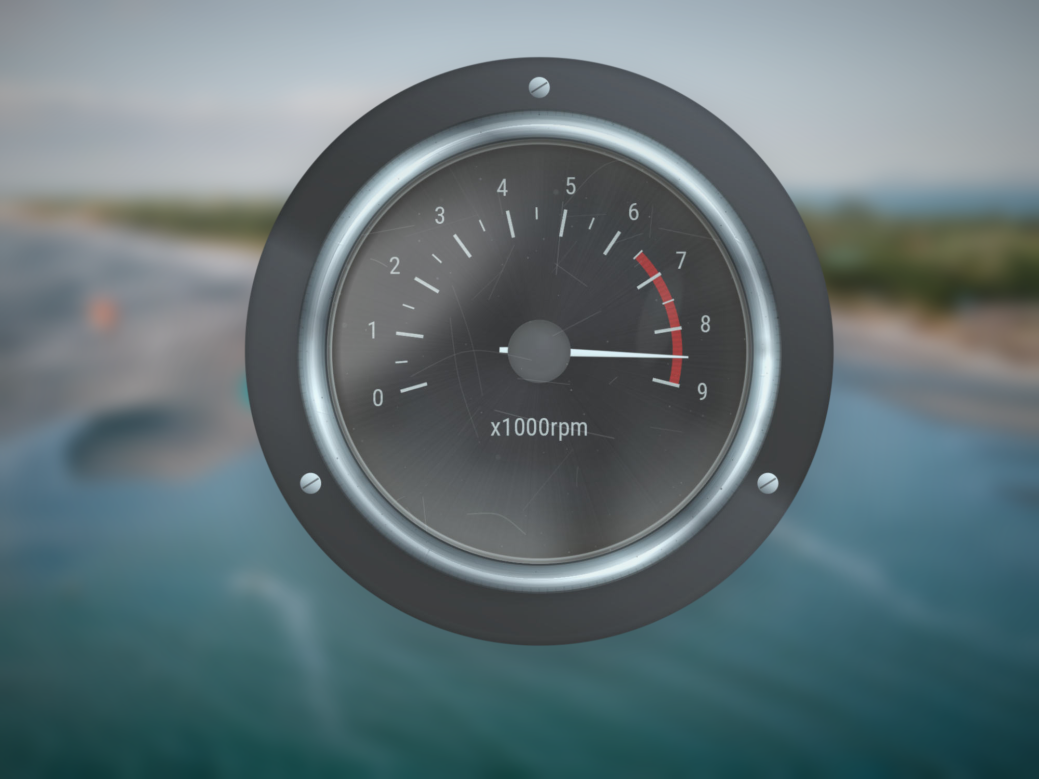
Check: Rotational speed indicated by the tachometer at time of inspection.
8500 rpm
